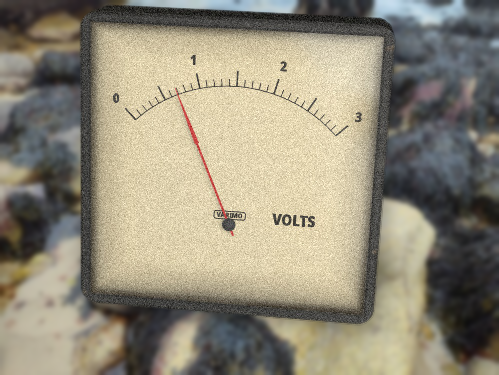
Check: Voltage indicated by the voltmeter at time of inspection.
0.7 V
